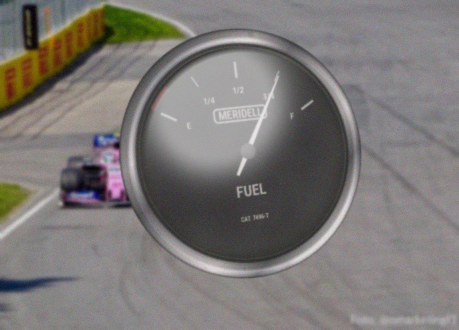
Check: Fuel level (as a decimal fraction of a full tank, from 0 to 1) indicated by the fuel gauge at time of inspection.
0.75
